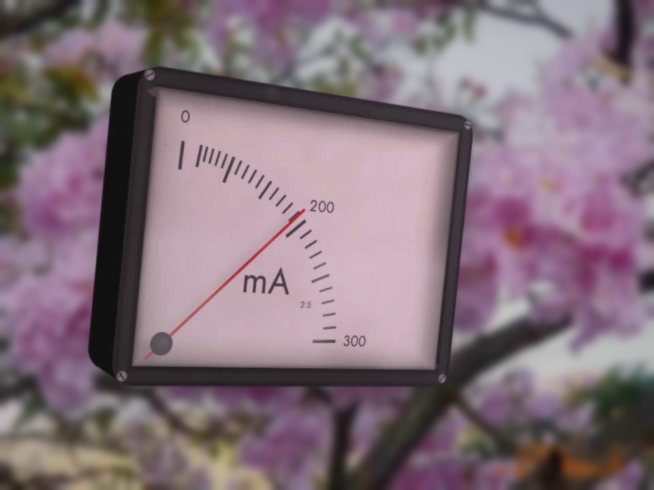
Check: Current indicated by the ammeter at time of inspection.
190 mA
